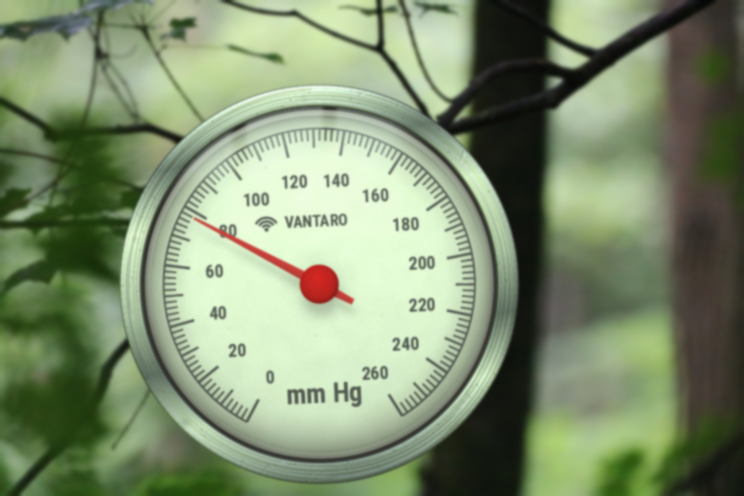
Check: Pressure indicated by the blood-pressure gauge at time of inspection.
78 mmHg
